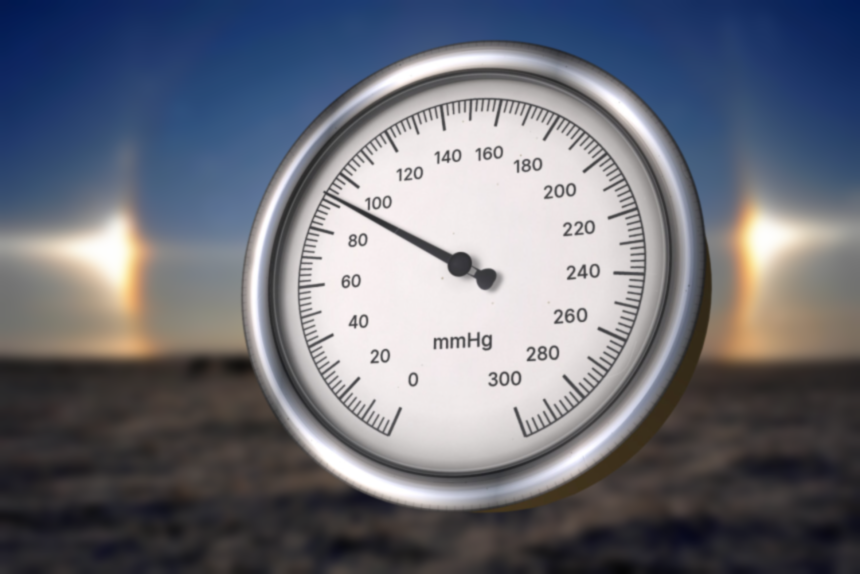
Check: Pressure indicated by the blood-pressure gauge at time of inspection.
92 mmHg
